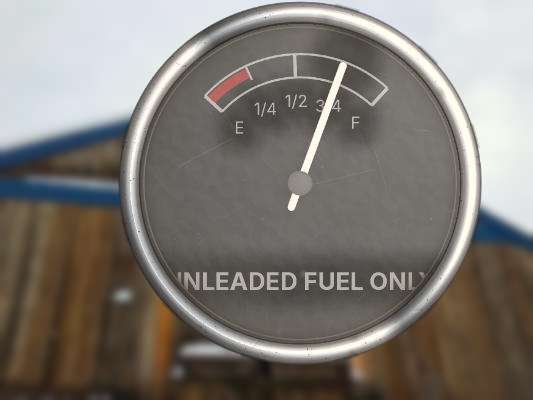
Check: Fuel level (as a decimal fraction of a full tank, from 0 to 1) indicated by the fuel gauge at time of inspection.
0.75
